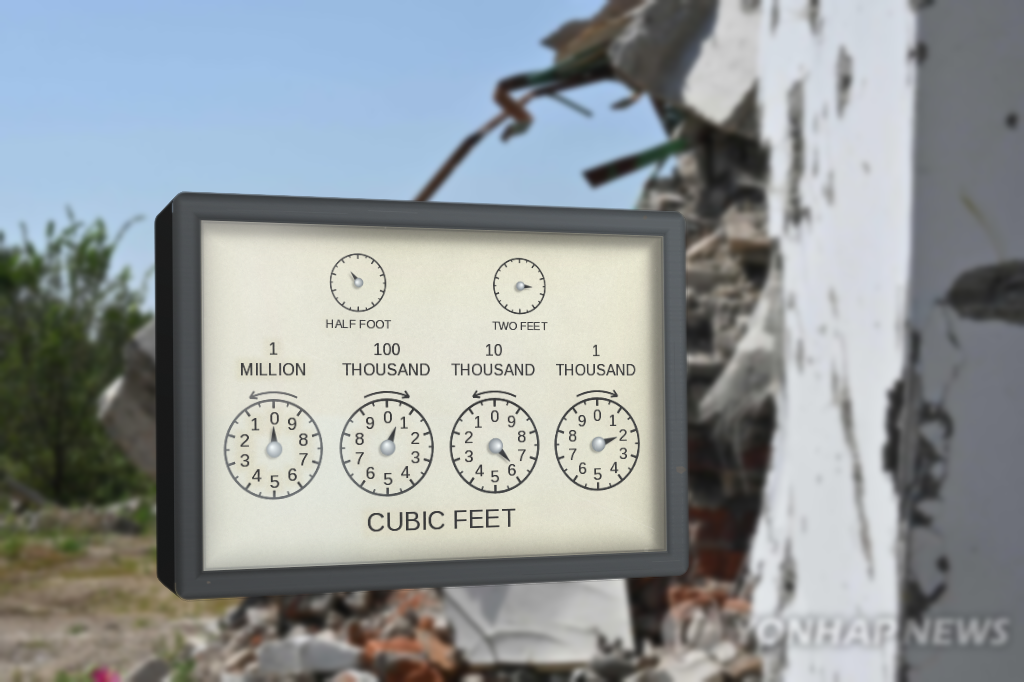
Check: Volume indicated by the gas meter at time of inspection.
6200 ft³
